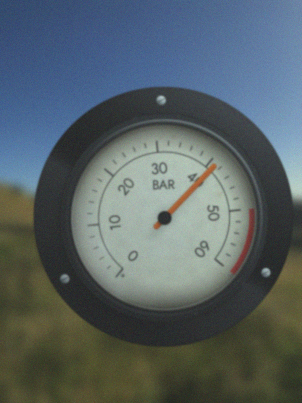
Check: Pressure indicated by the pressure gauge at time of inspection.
41 bar
